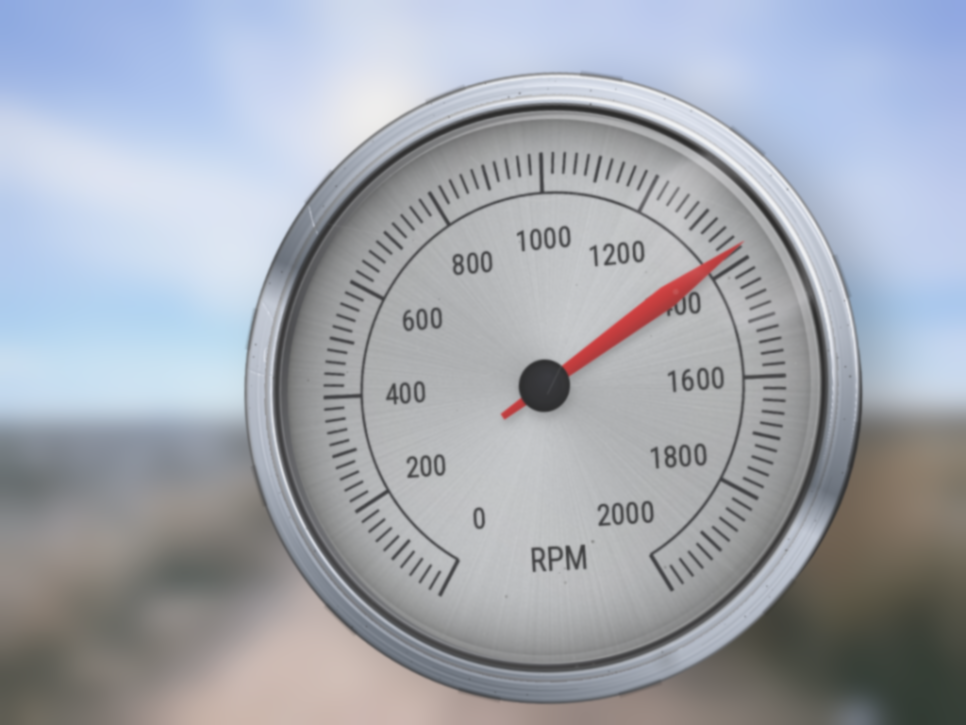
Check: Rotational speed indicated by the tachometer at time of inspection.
1380 rpm
